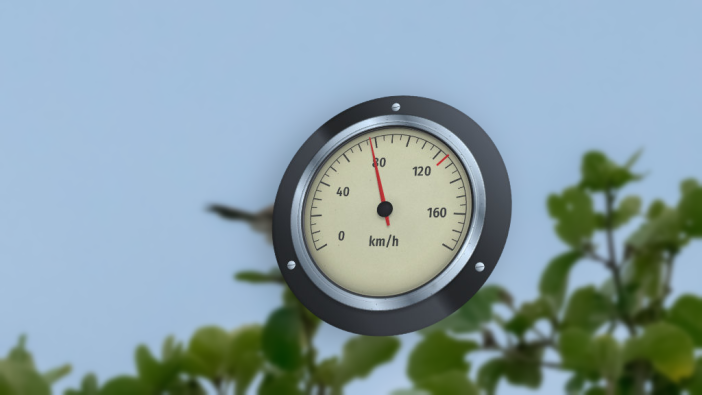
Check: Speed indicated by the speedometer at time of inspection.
77.5 km/h
